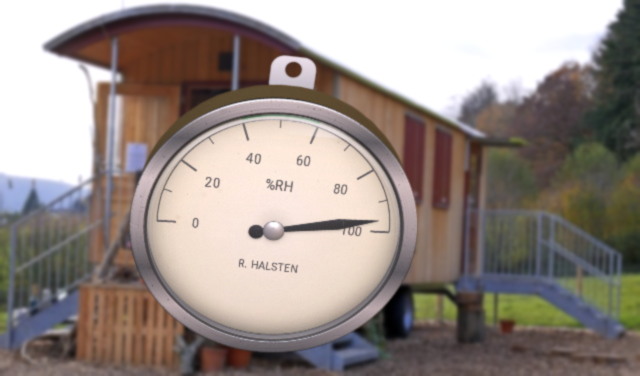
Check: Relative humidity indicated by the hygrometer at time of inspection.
95 %
